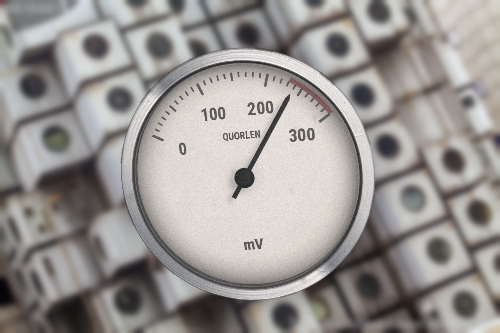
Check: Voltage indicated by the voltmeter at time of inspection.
240 mV
